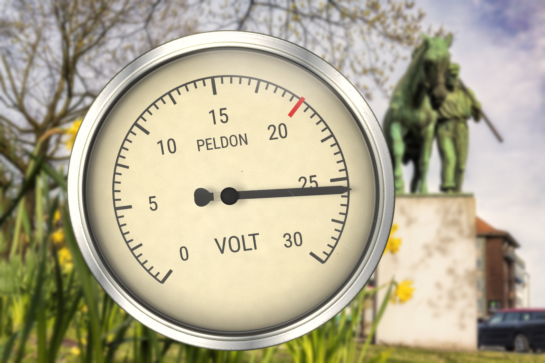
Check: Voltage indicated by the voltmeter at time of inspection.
25.5 V
